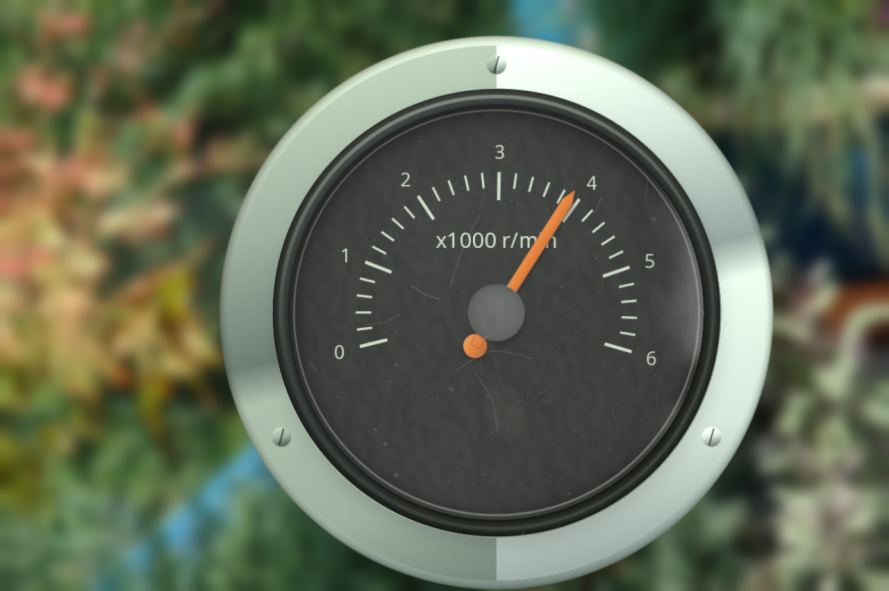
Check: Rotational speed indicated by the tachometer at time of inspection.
3900 rpm
